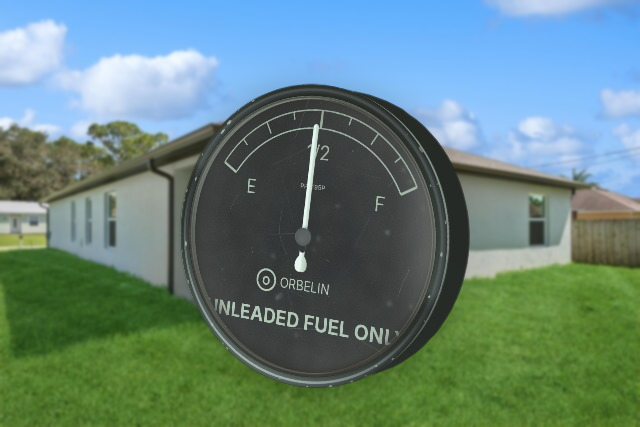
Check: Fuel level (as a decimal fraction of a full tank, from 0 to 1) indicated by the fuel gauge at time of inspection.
0.5
